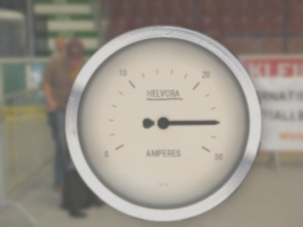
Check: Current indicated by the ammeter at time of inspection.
26 A
